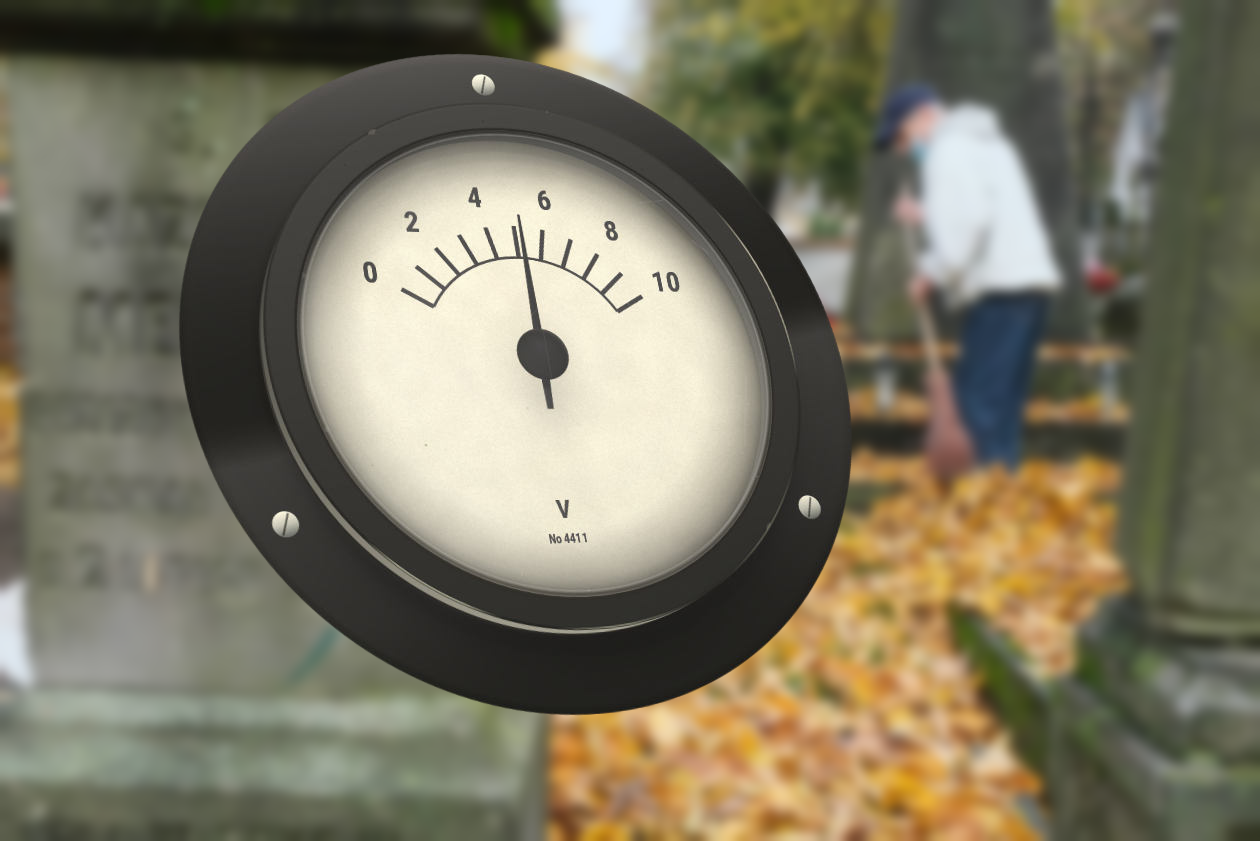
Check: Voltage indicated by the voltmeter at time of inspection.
5 V
